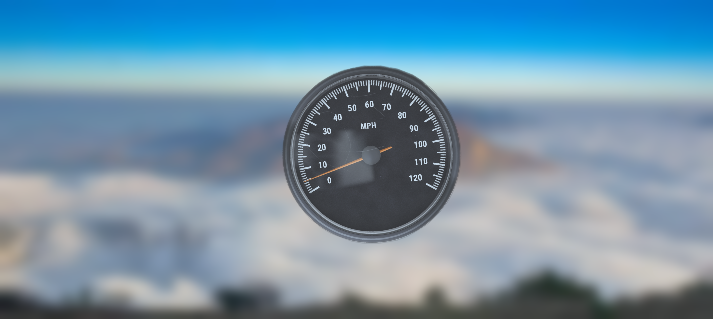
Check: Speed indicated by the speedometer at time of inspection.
5 mph
